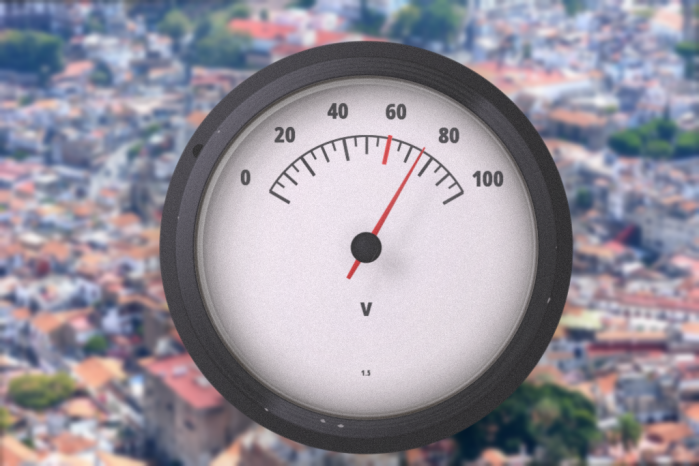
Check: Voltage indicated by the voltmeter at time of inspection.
75 V
